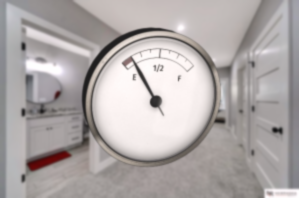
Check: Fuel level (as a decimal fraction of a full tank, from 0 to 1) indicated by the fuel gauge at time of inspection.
0.125
